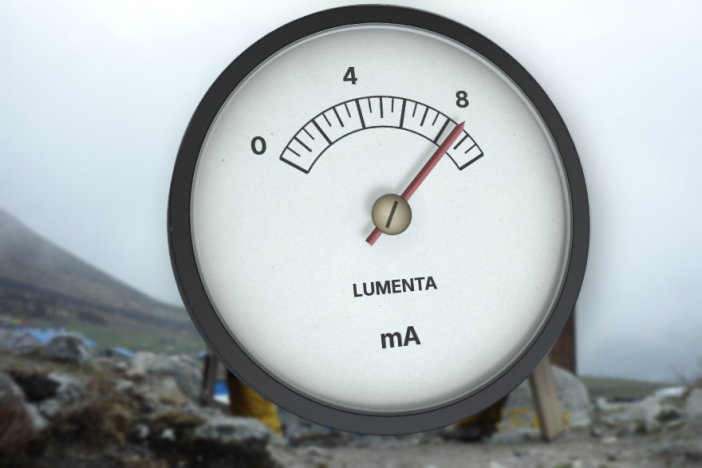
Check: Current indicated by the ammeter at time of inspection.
8.5 mA
